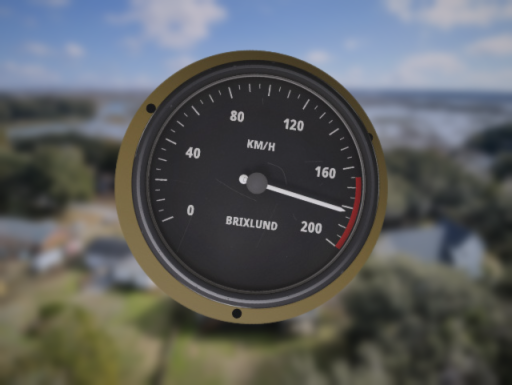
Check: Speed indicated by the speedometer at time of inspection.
182.5 km/h
